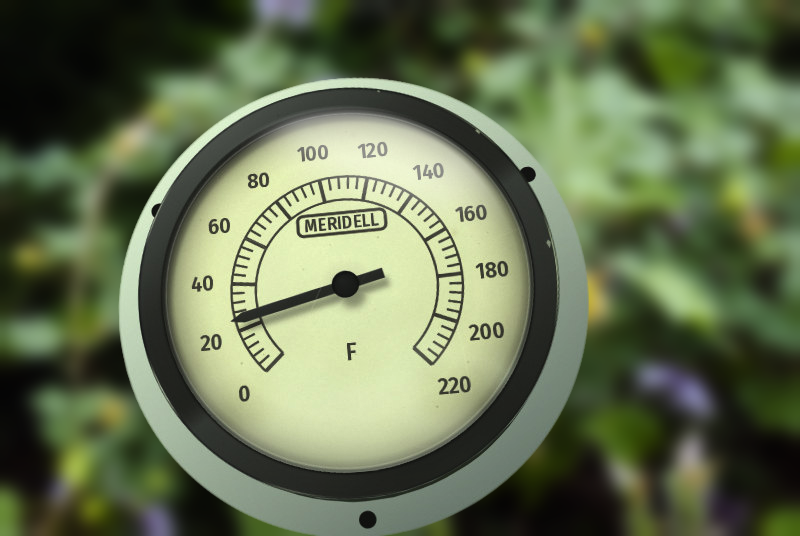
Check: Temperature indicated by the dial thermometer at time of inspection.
24 °F
